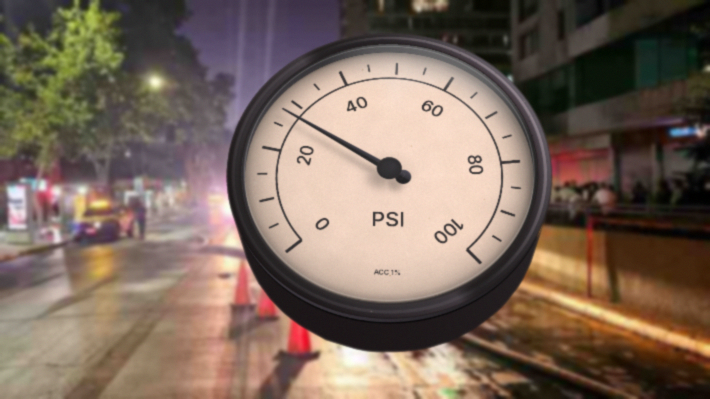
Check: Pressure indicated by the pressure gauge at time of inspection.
27.5 psi
